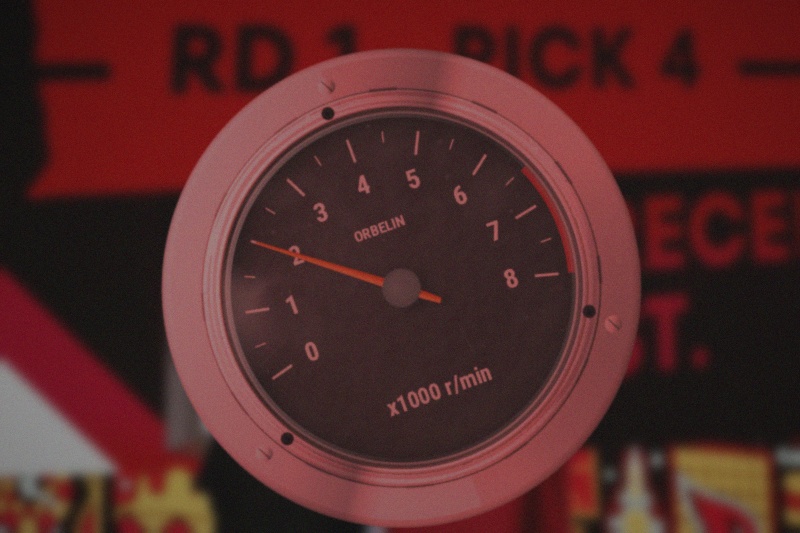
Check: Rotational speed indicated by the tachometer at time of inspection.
2000 rpm
